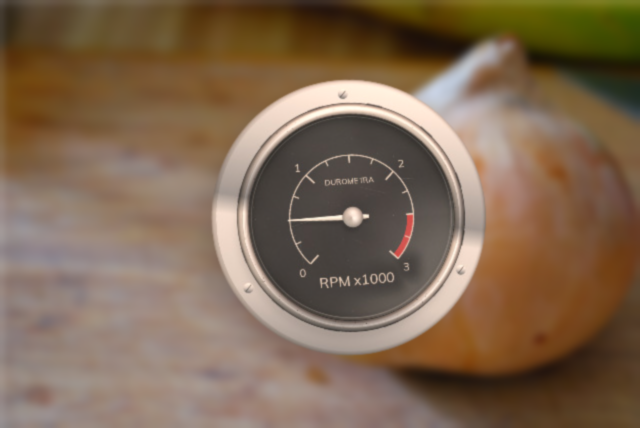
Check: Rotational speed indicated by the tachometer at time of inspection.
500 rpm
